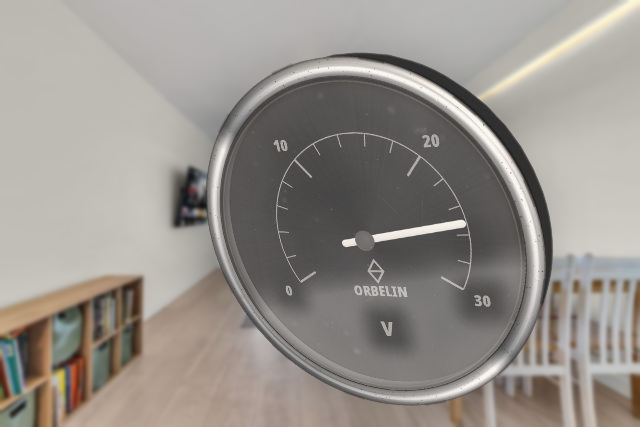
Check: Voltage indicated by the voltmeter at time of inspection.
25 V
